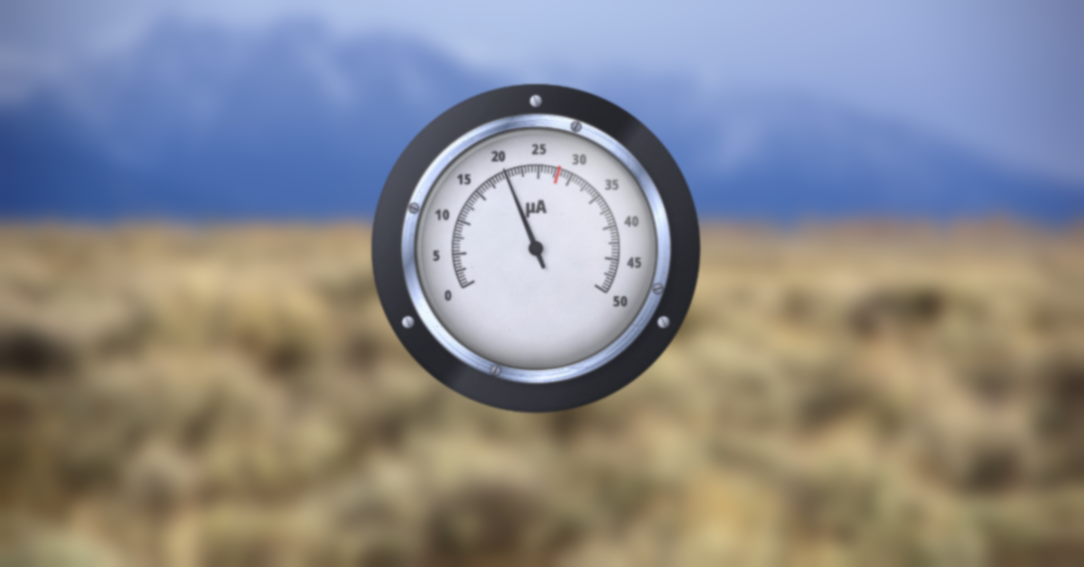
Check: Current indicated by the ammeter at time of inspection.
20 µA
